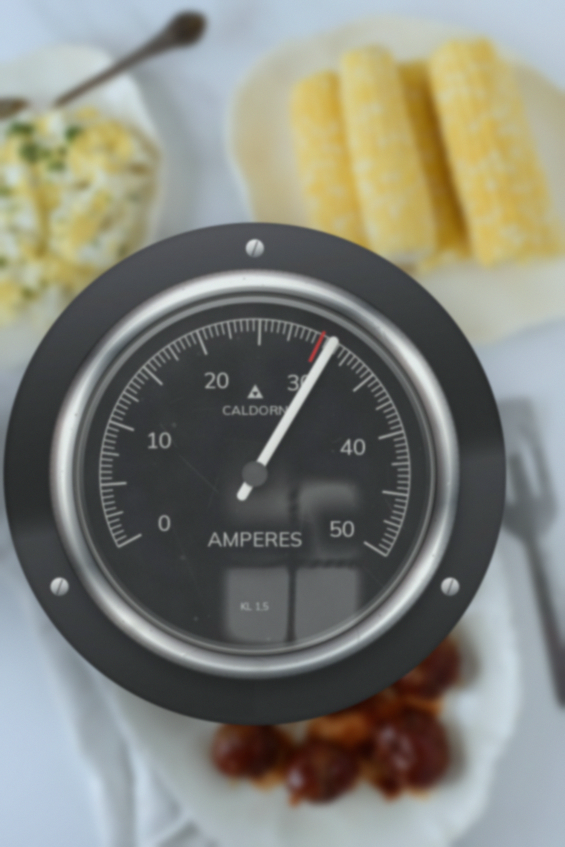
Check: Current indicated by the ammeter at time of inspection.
31 A
